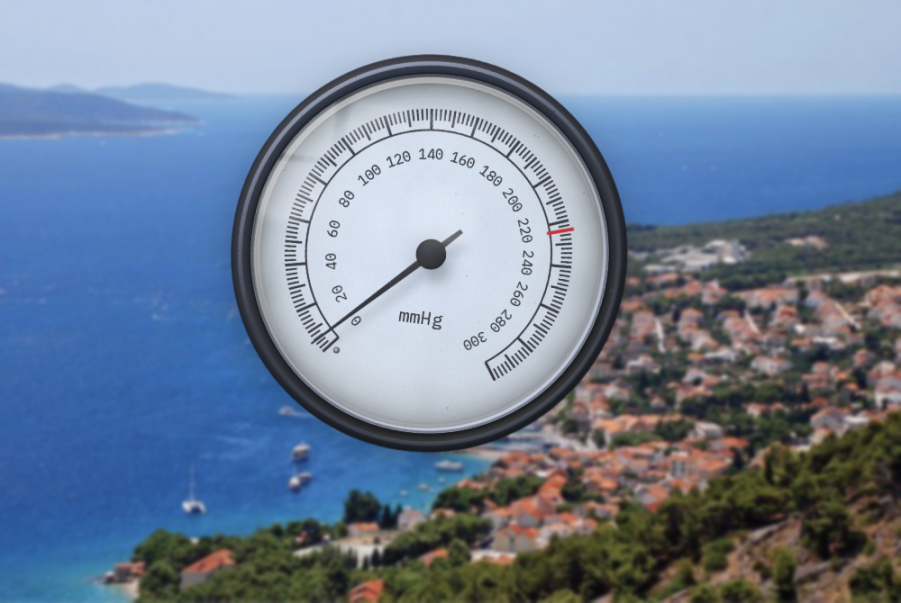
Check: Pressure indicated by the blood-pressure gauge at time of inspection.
6 mmHg
